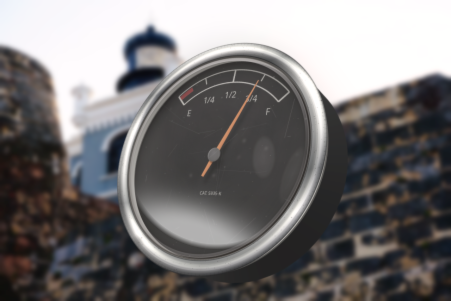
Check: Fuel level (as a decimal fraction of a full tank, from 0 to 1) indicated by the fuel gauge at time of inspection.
0.75
